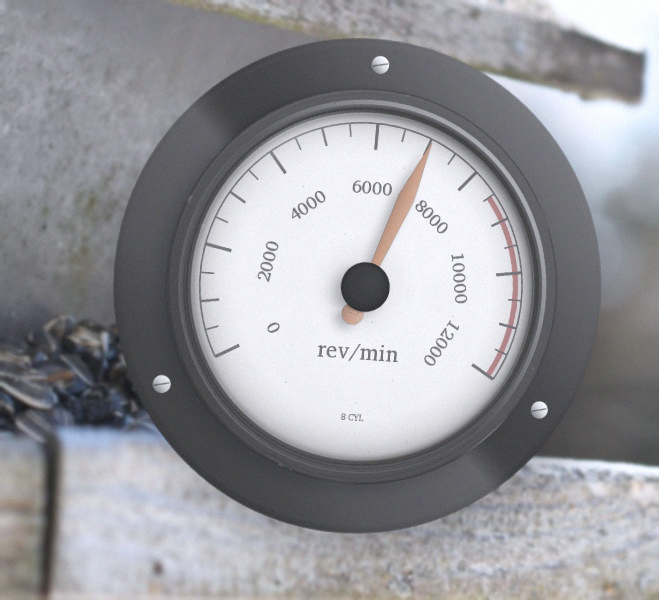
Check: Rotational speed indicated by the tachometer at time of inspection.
7000 rpm
